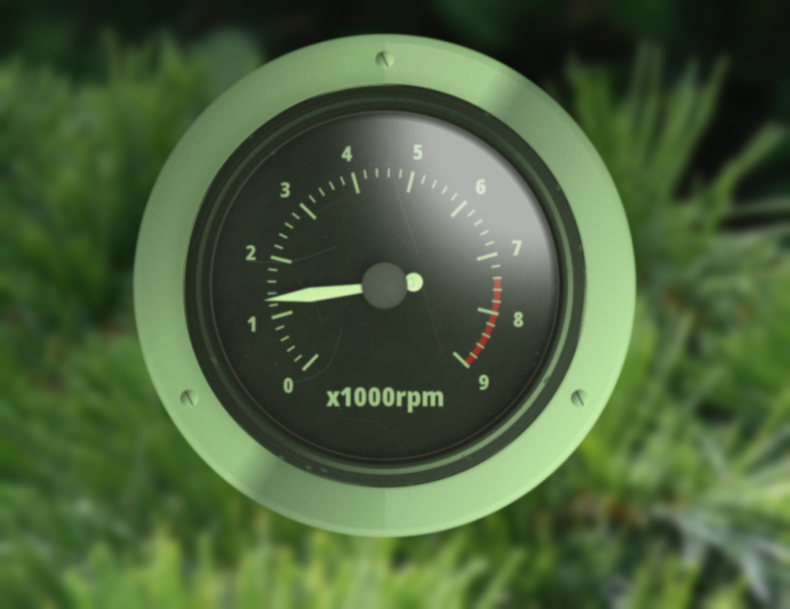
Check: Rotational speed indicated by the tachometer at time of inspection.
1300 rpm
